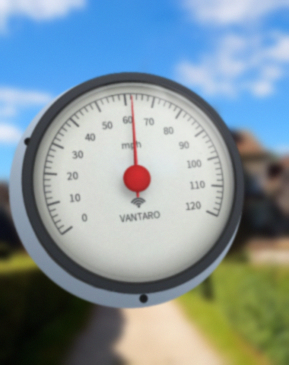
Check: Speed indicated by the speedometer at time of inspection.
62 mph
